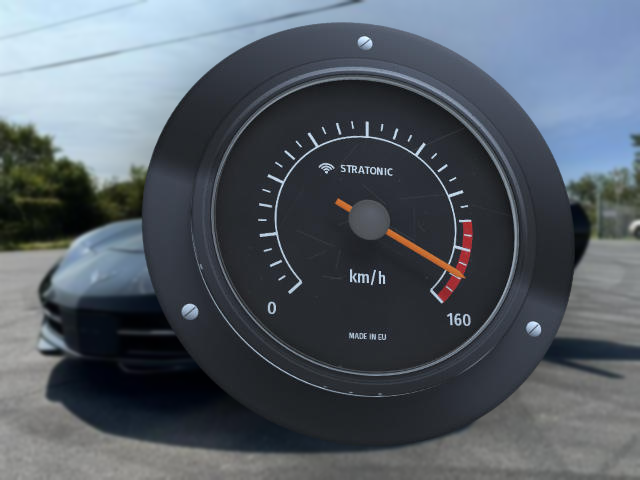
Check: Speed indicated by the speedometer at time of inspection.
150 km/h
